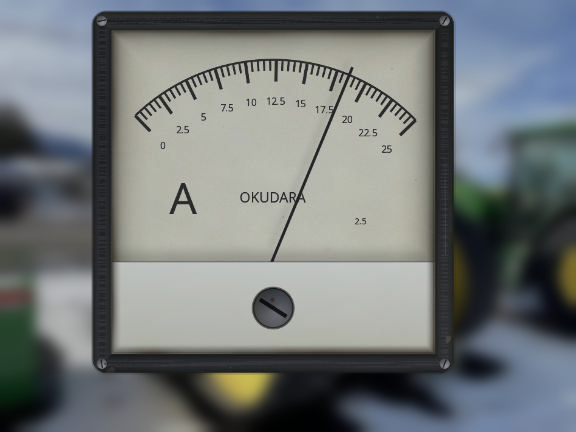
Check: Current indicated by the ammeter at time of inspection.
18.5 A
